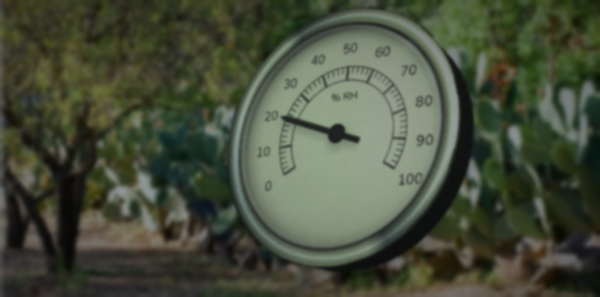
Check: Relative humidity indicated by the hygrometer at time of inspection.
20 %
